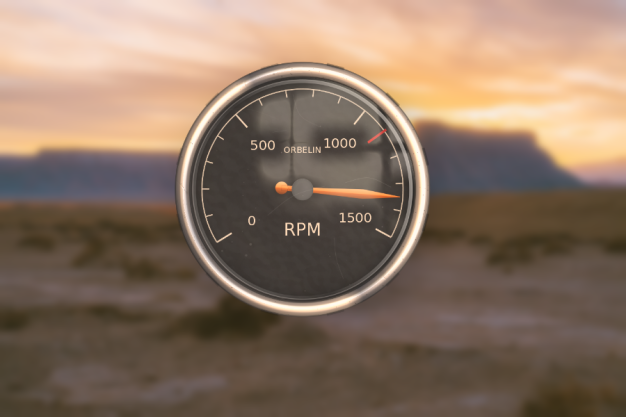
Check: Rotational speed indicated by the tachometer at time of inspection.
1350 rpm
